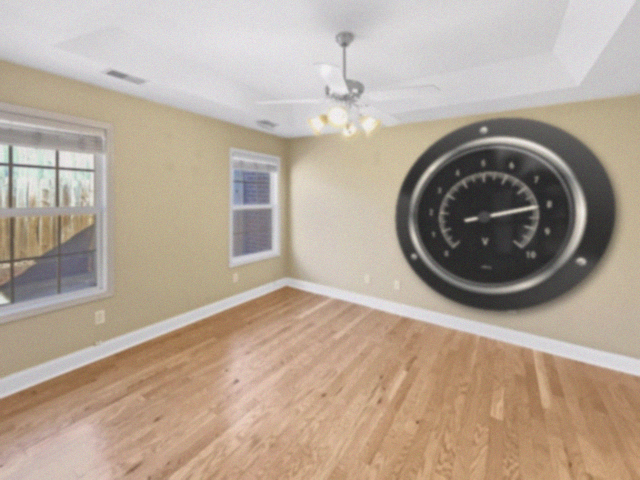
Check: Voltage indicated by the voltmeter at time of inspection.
8 V
